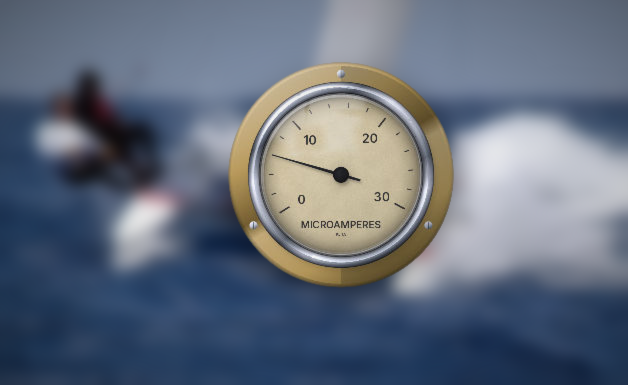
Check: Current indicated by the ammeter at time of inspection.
6 µA
